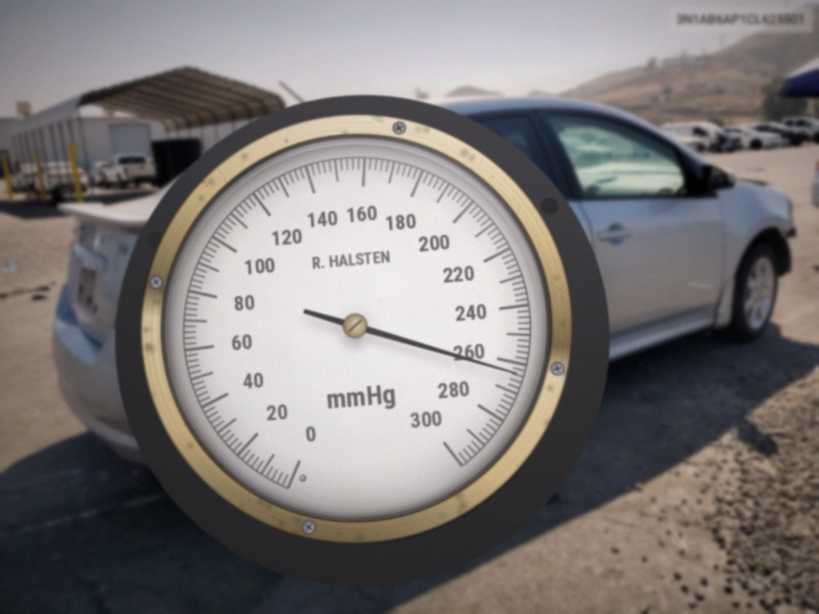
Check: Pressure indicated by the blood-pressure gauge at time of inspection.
264 mmHg
